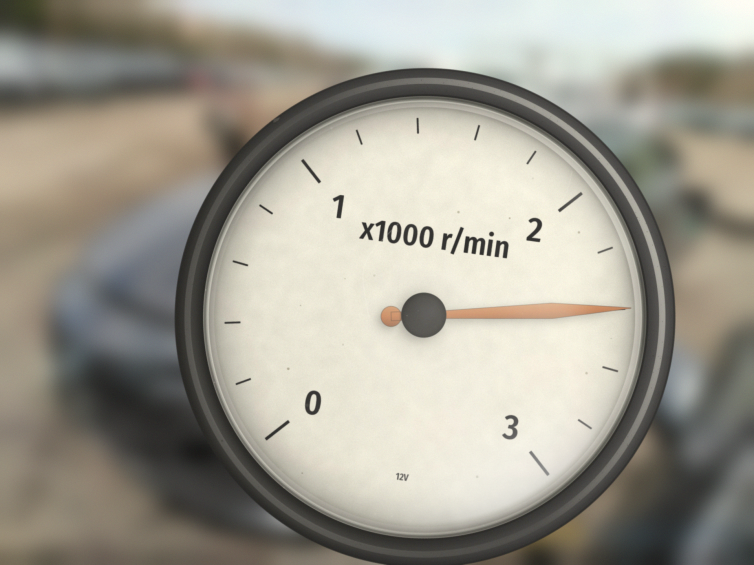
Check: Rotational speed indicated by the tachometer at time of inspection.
2400 rpm
